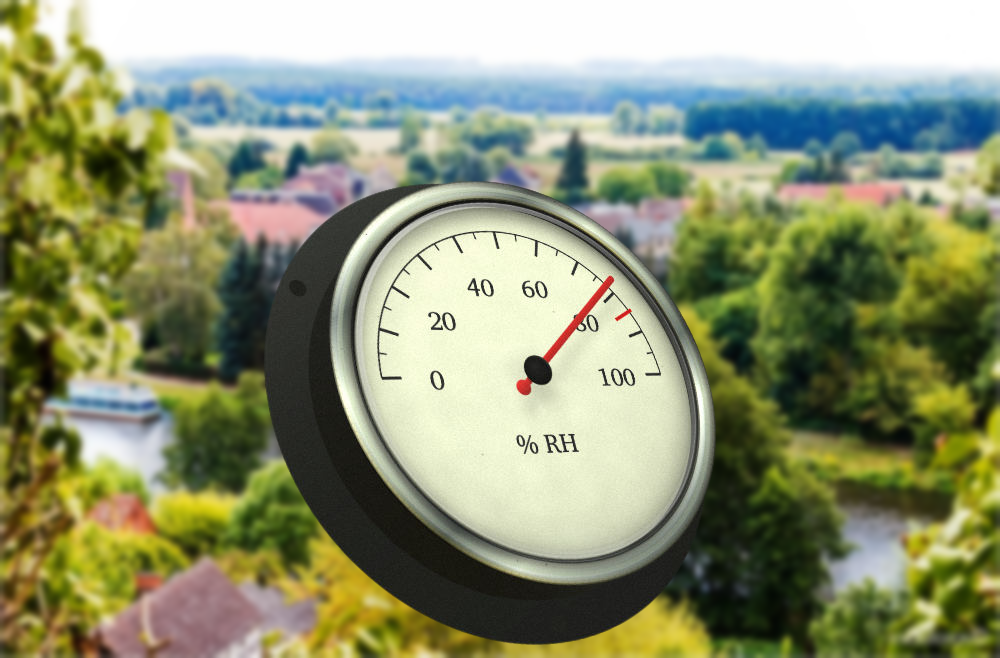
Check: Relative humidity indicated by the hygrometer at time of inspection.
77.5 %
